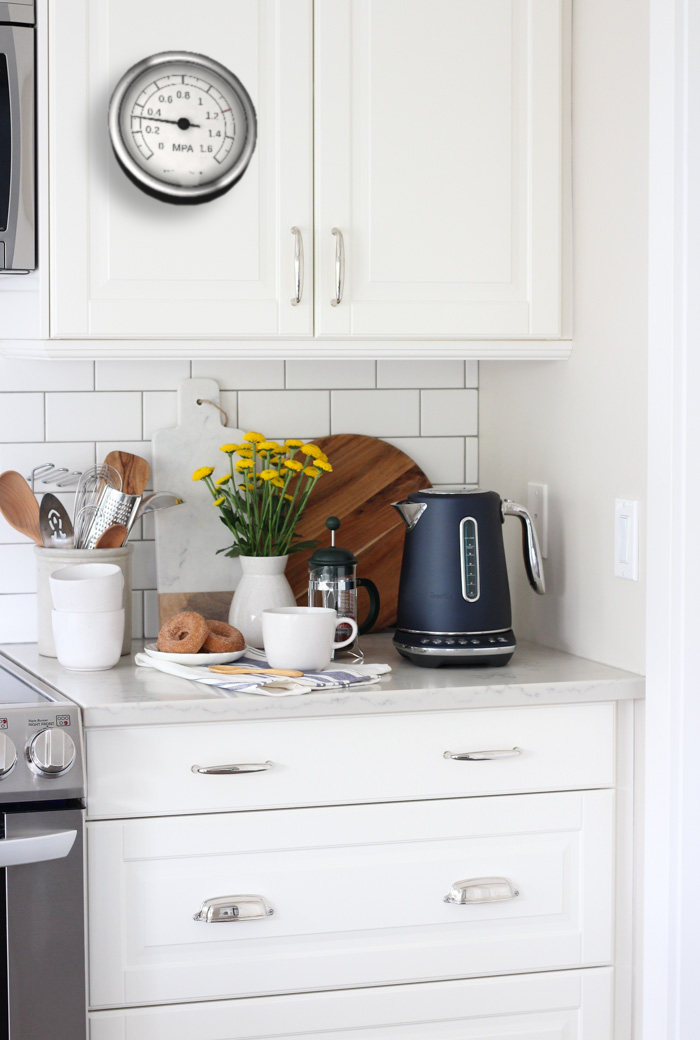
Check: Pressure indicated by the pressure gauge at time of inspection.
0.3 MPa
